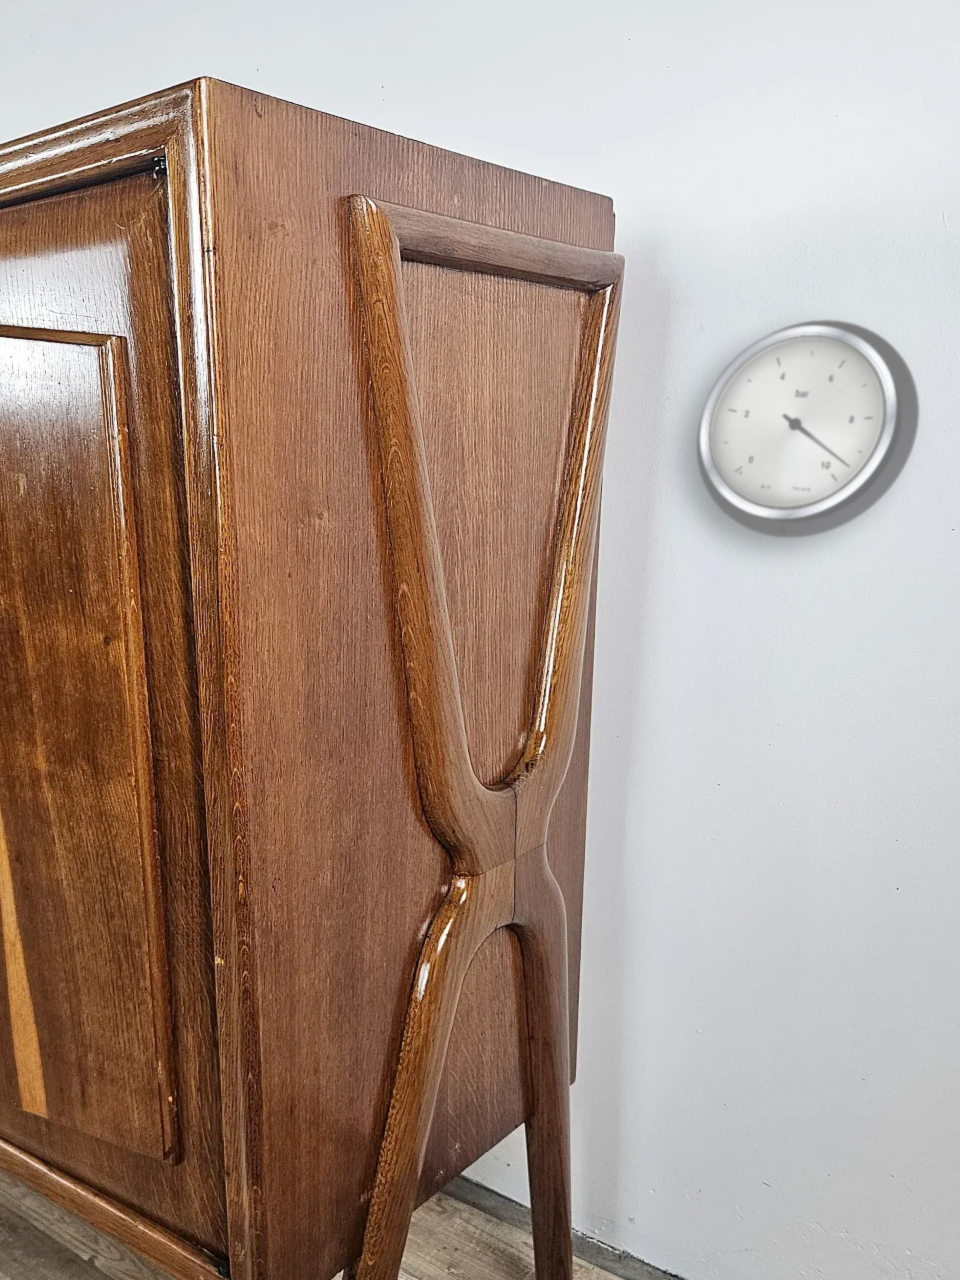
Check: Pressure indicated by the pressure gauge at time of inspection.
9.5 bar
